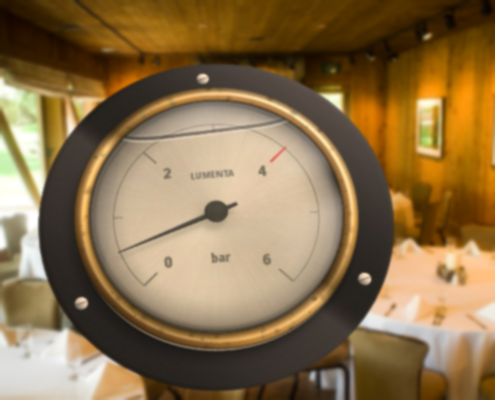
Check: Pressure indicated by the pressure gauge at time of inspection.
0.5 bar
